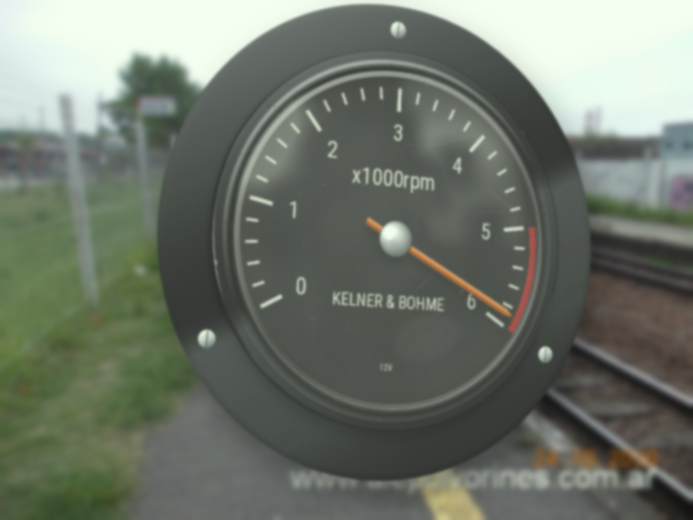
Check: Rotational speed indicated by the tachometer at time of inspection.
5900 rpm
